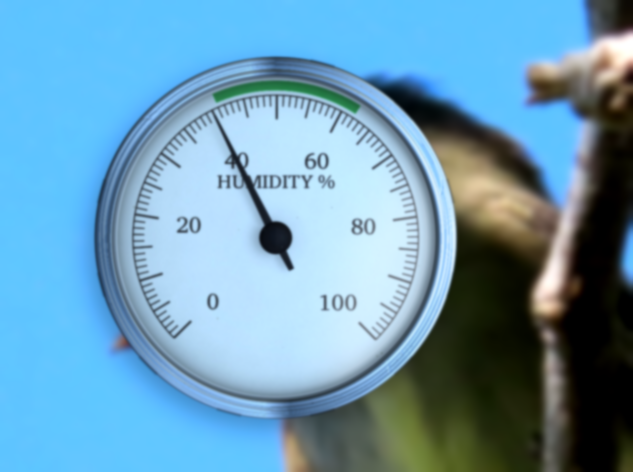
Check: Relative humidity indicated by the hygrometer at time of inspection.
40 %
